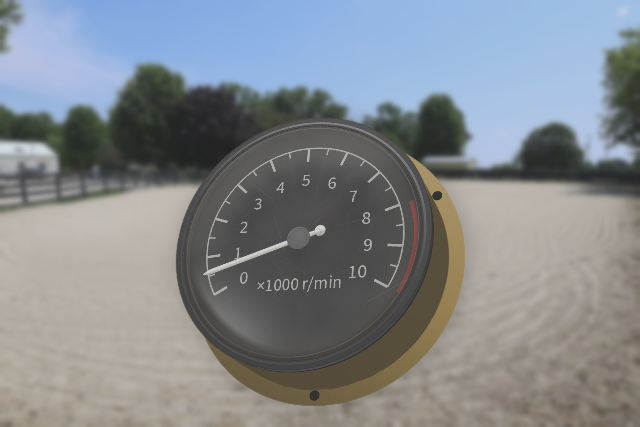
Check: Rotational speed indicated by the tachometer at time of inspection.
500 rpm
